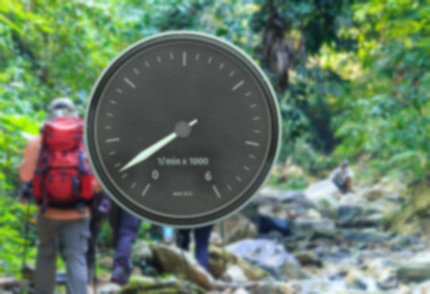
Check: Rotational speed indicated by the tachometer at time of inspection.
500 rpm
